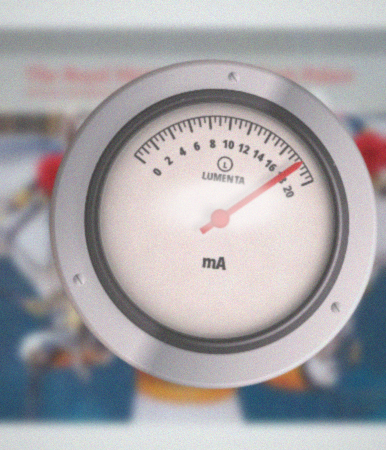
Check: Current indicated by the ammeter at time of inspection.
18 mA
